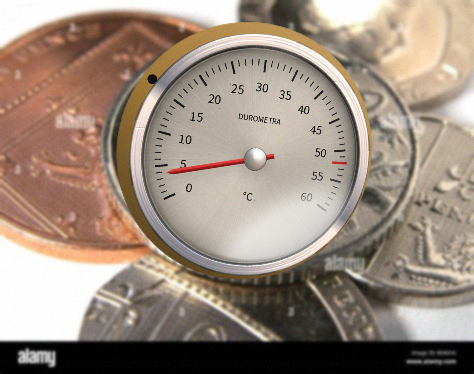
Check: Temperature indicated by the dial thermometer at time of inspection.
4 °C
